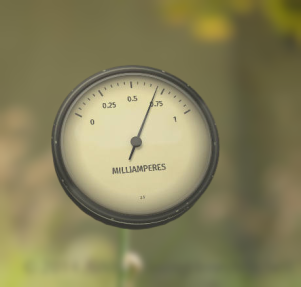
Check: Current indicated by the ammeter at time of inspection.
0.7 mA
